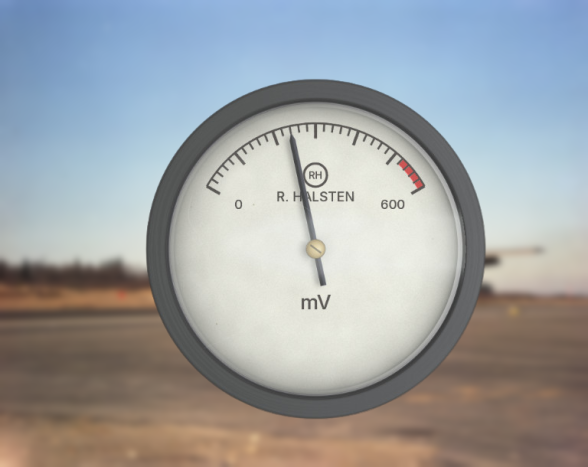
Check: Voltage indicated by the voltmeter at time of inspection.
240 mV
